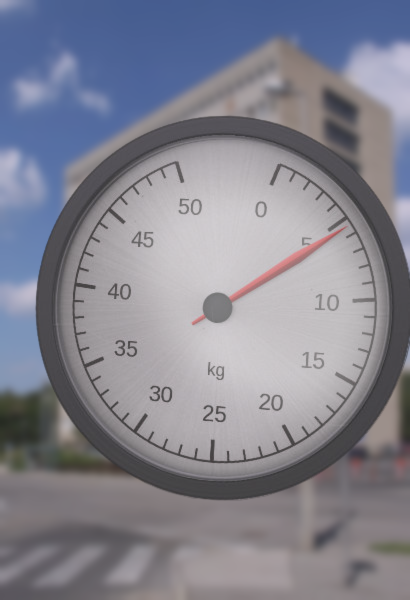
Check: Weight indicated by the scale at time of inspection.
5.5 kg
